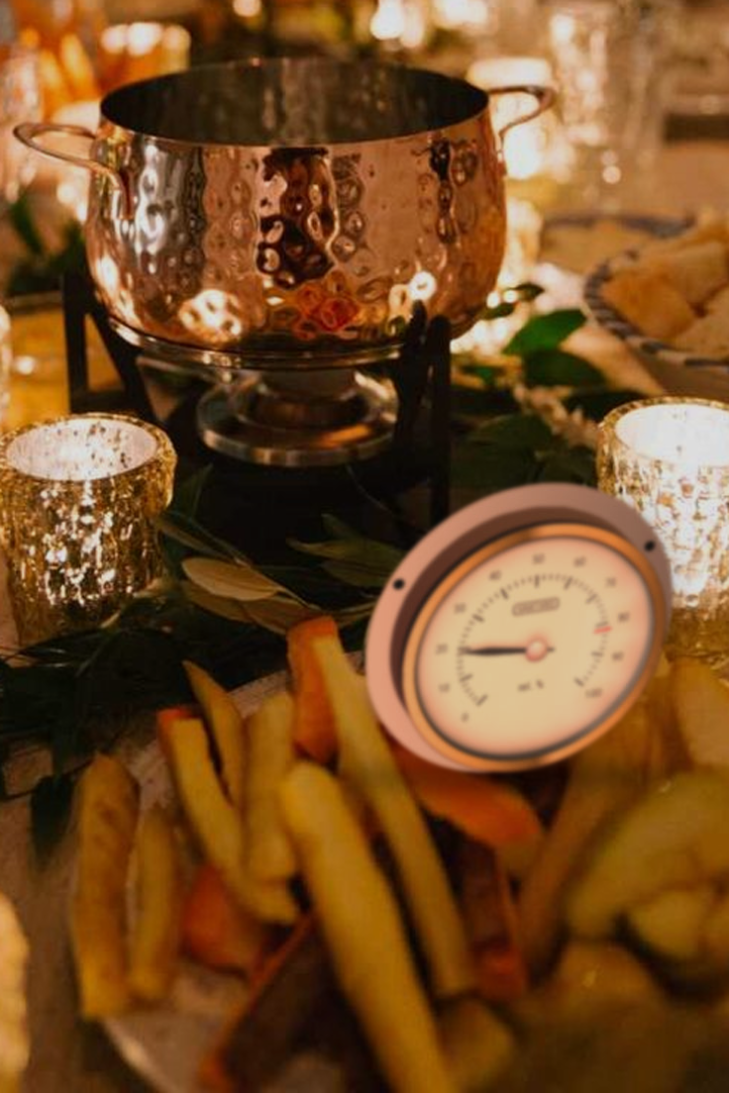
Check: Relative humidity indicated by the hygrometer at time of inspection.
20 %
